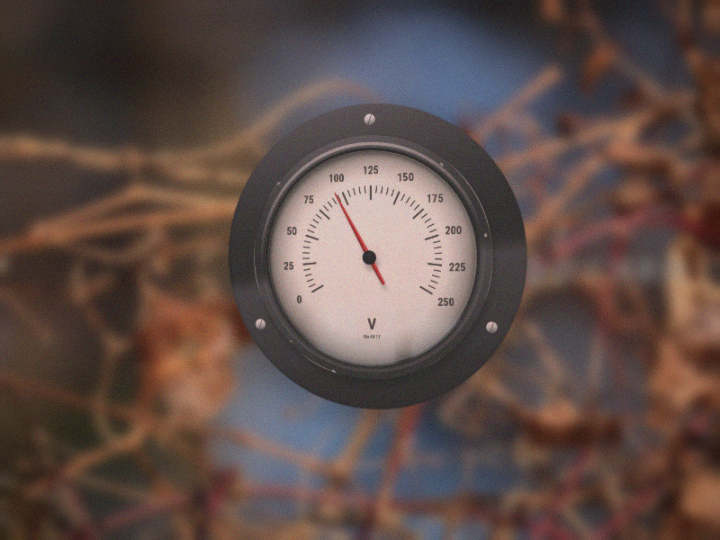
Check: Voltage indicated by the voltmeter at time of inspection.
95 V
